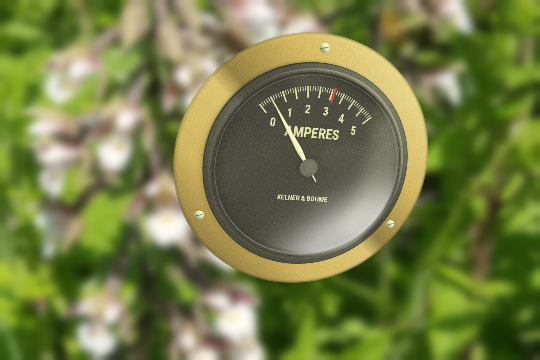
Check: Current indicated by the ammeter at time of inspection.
0.5 A
